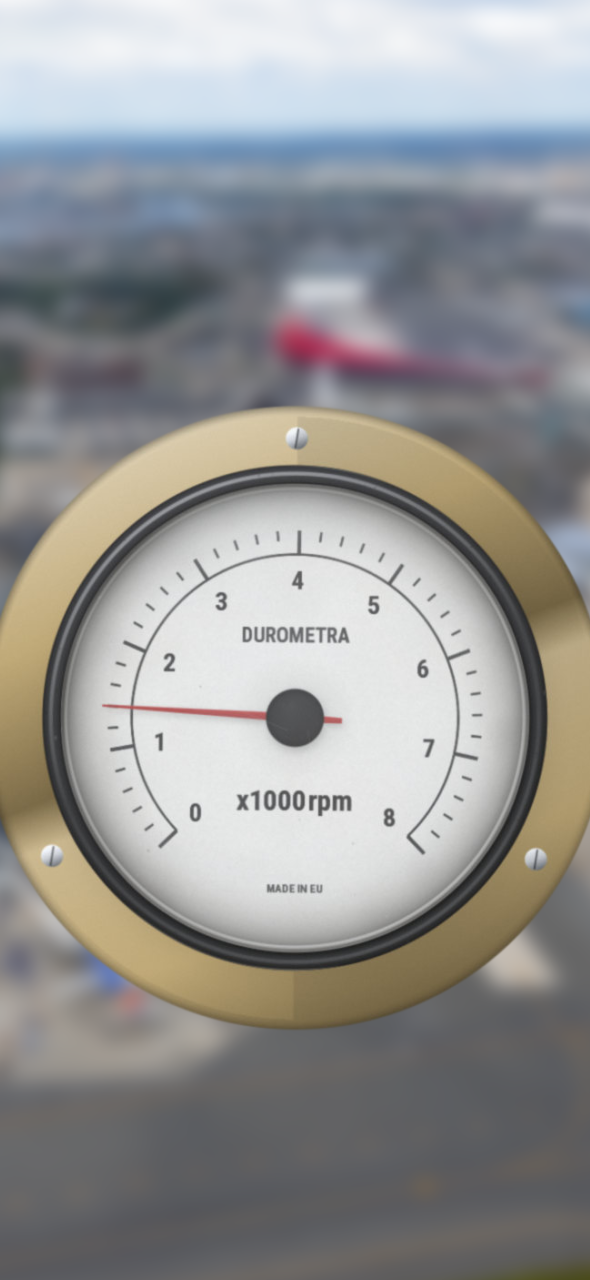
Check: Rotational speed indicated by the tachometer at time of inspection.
1400 rpm
